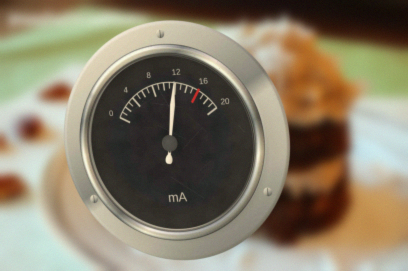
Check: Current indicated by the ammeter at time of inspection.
12 mA
